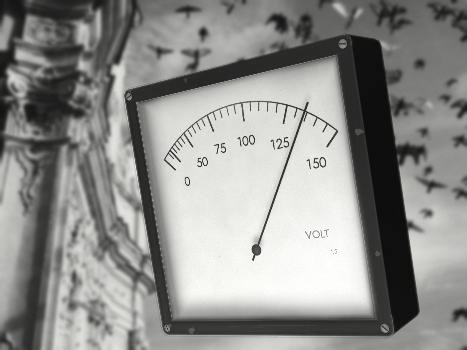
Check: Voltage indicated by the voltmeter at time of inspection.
135 V
